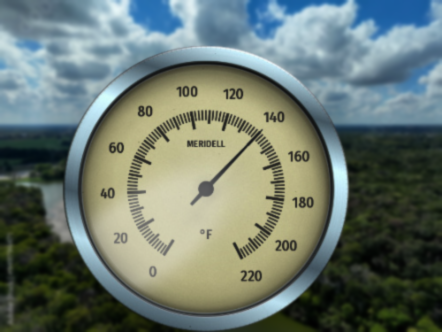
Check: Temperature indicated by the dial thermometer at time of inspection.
140 °F
